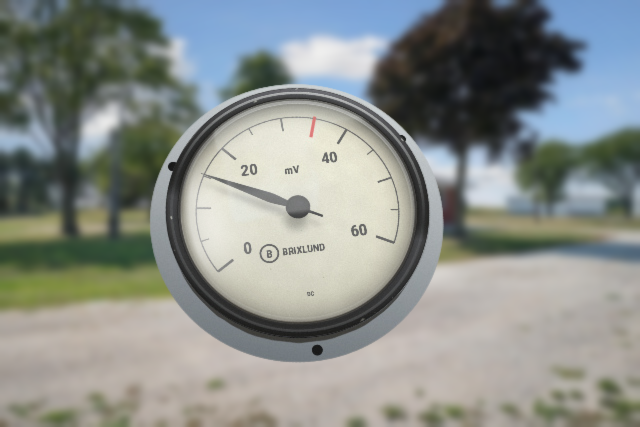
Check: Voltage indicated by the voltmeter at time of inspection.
15 mV
